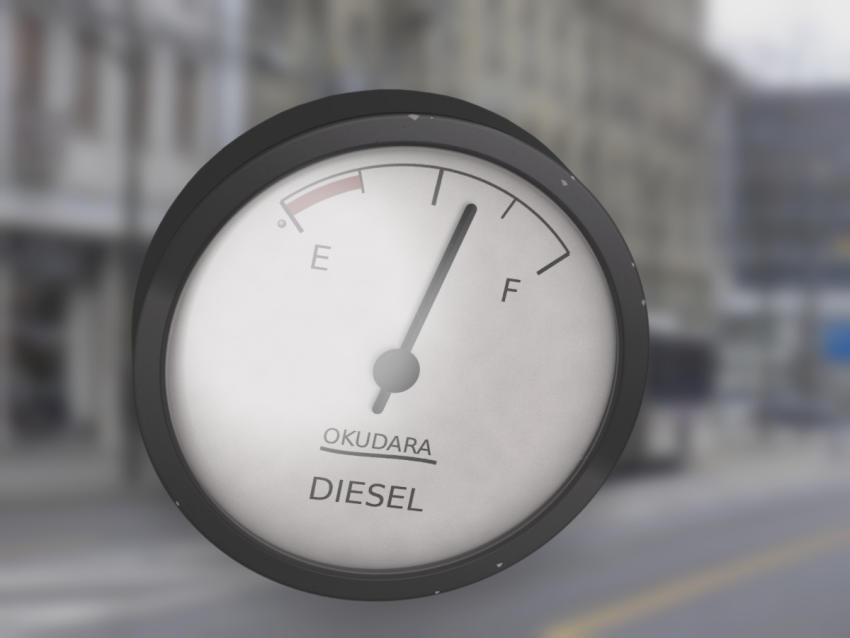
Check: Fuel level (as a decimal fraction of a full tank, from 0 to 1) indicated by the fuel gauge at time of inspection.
0.625
